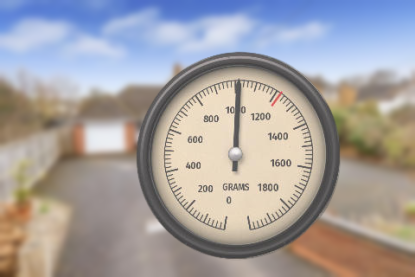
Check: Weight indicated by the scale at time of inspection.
1020 g
